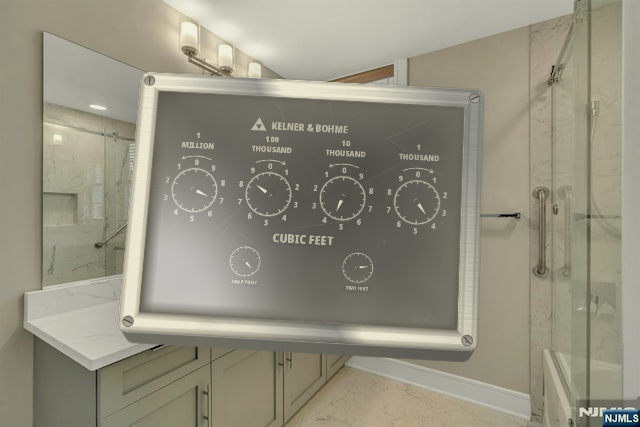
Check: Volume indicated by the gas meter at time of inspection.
684400 ft³
